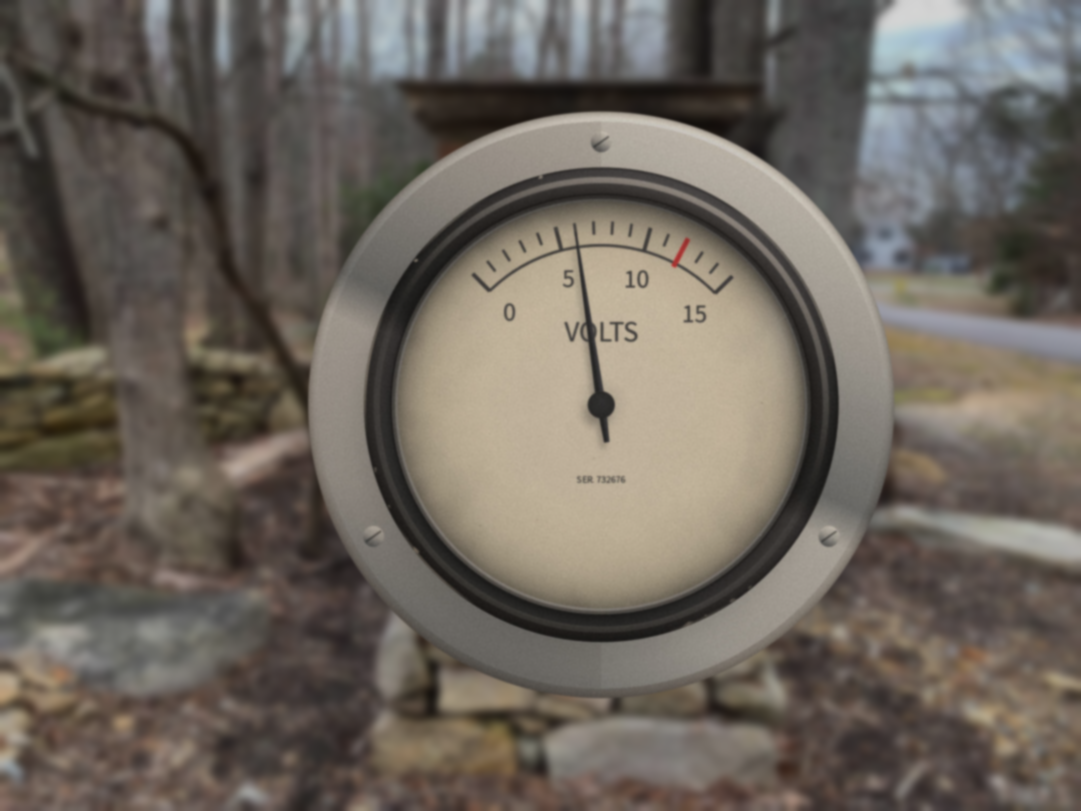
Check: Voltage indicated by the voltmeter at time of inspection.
6 V
